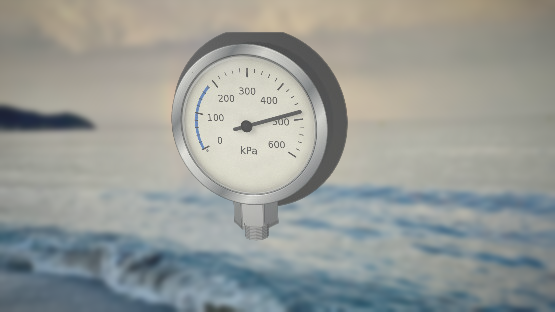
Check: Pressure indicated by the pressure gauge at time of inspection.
480 kPa
